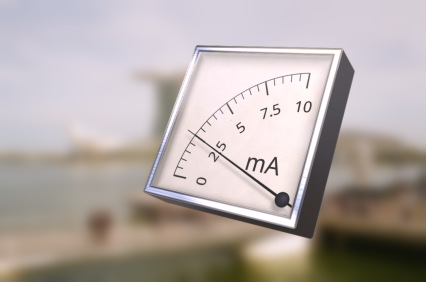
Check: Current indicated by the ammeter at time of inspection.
2.5 mA
